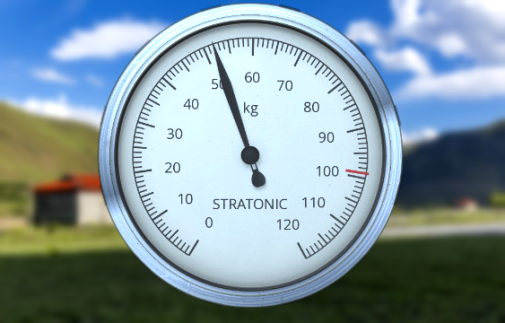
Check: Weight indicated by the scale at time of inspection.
52 kg
